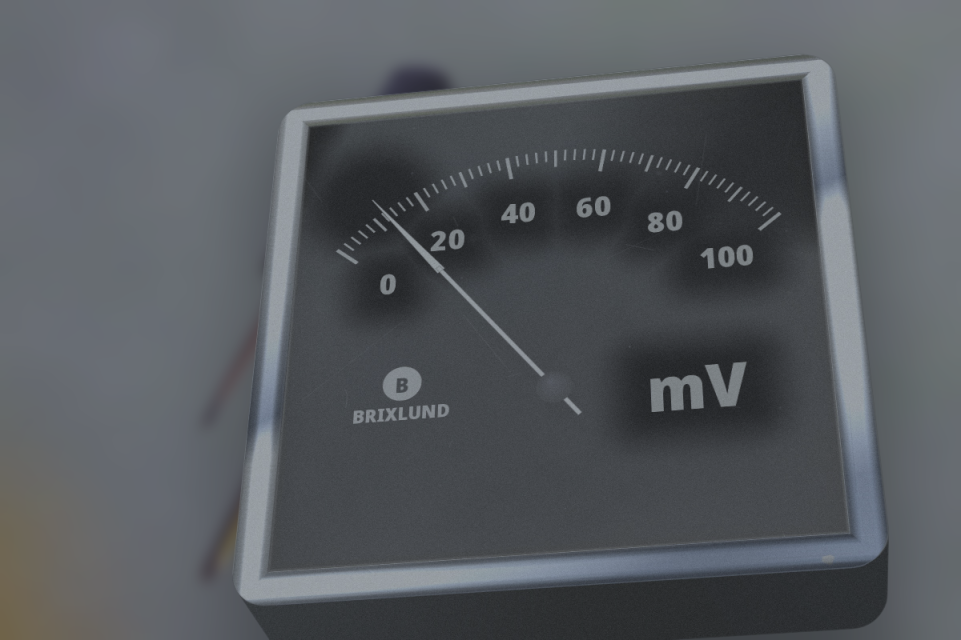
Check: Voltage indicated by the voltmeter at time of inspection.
12 mV
